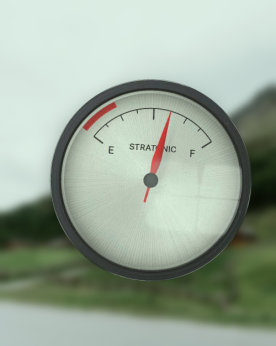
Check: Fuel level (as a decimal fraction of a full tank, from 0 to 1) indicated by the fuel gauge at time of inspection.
0.625
